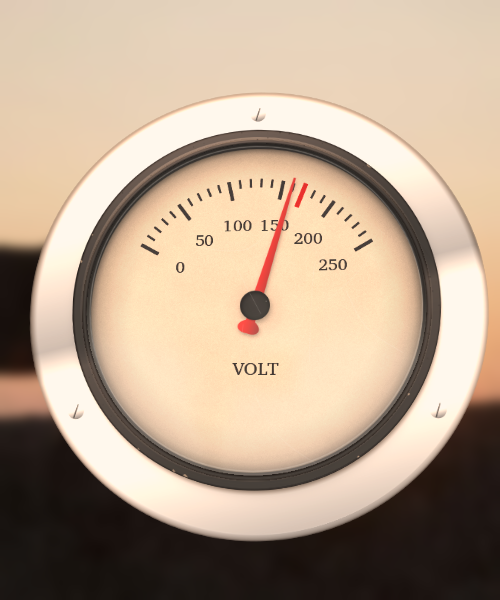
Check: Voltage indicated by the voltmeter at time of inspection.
160 V
